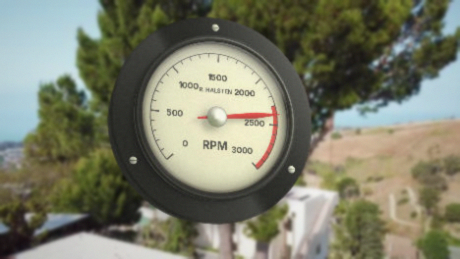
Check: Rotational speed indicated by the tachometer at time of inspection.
2400 rpm
